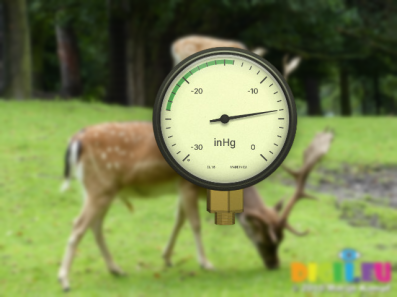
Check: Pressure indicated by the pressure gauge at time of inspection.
-6 inHg
